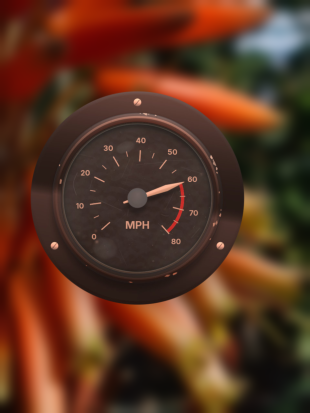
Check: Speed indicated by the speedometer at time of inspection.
60 mph
